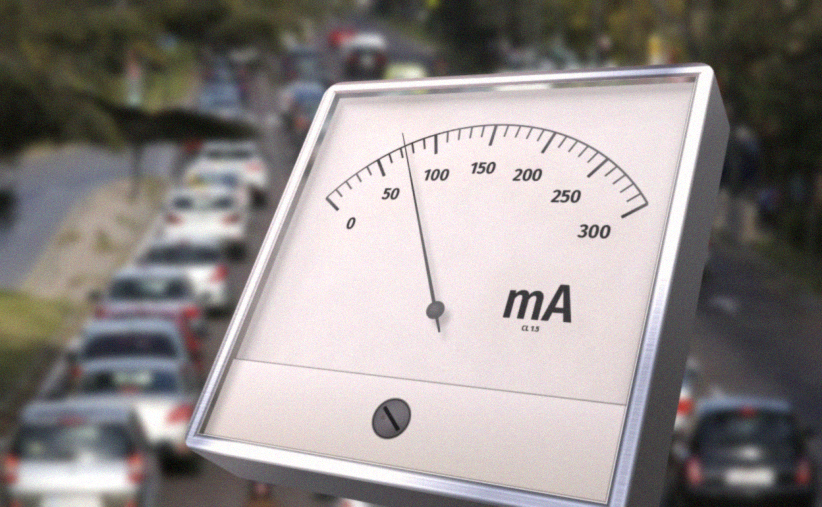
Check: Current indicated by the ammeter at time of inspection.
75 mA
